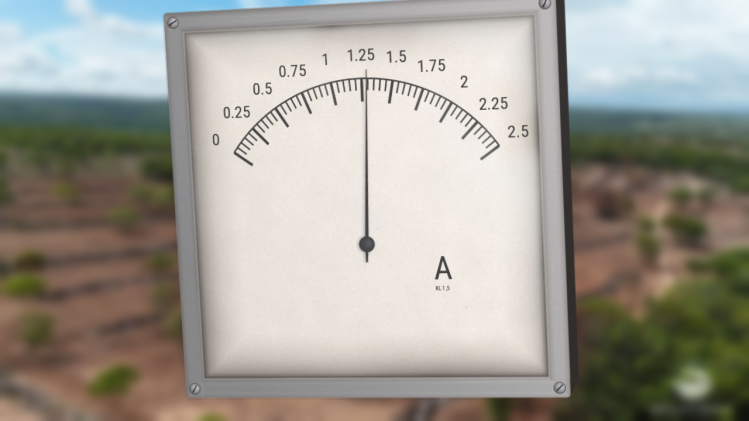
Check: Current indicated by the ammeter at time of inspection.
1.3 A
